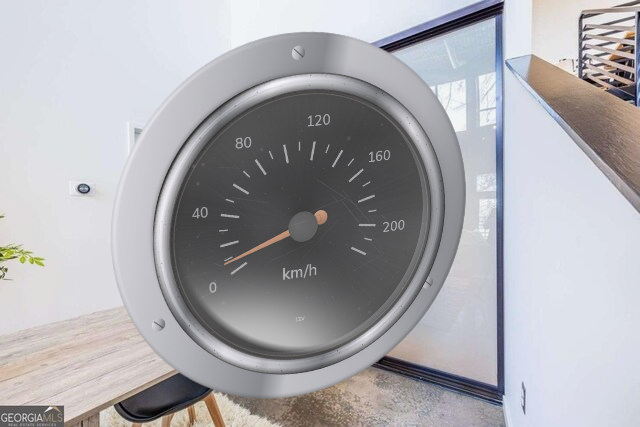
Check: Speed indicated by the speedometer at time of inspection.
10 km/h
